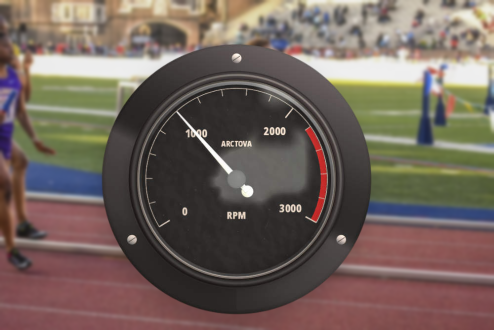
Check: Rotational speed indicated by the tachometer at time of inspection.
1000 rpm
